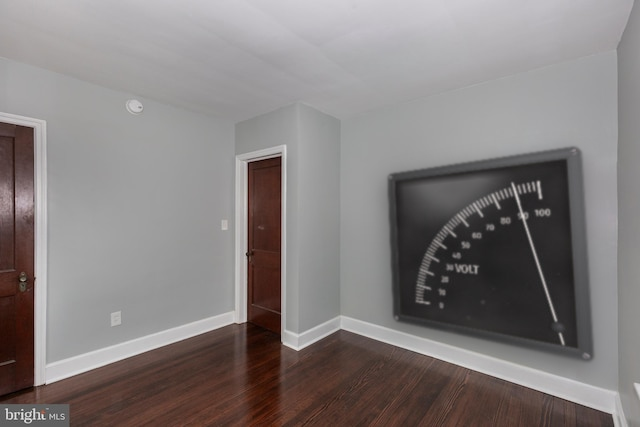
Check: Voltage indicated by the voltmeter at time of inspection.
90 V
